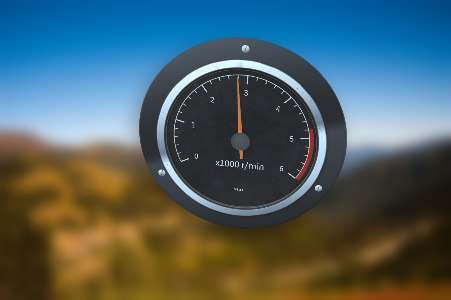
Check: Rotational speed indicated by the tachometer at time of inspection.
2800 rpm
